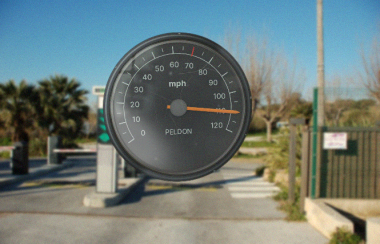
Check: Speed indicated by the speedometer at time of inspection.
110 mph
